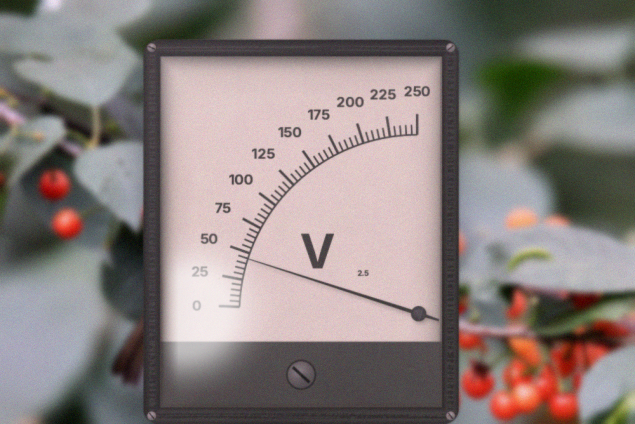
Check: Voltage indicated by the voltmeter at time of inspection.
45 V
